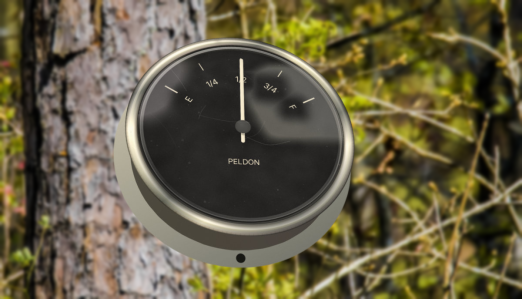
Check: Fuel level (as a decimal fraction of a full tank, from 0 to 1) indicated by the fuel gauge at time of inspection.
0.5
